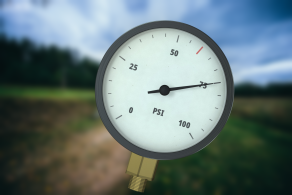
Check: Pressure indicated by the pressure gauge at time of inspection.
75 psi
